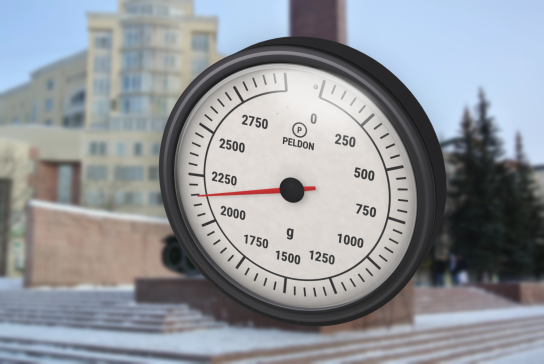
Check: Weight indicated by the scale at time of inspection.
2150 g
